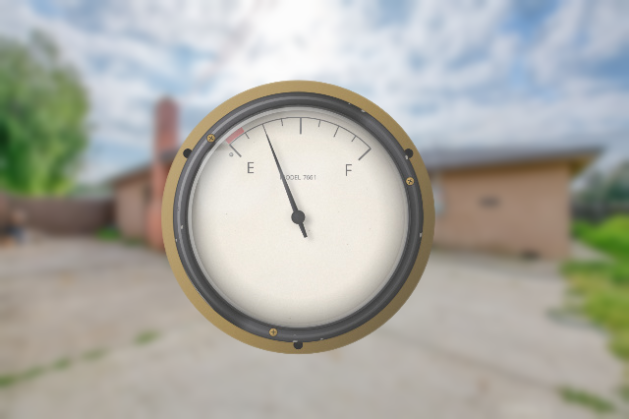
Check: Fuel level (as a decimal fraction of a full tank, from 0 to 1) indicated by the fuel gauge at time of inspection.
0.25
